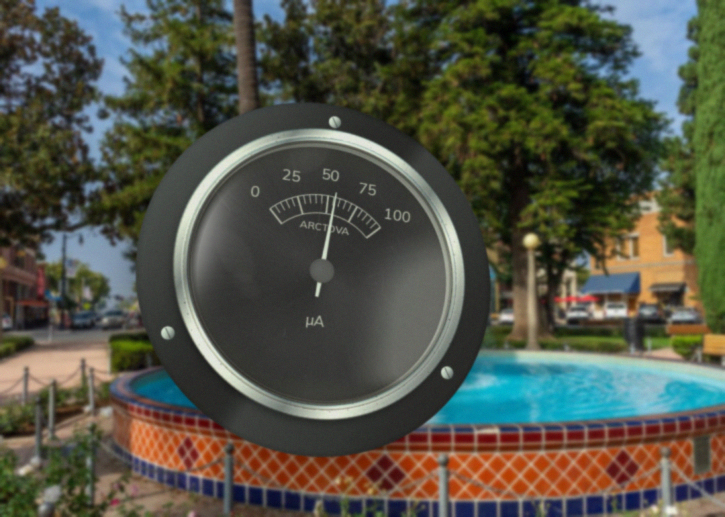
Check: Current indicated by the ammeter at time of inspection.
55 µA
